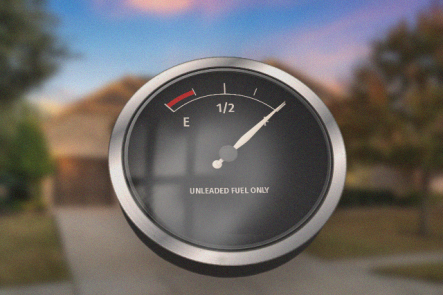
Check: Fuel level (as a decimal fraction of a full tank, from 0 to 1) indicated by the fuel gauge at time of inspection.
1
